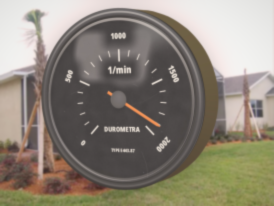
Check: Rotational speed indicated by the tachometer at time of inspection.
1900 rpm
